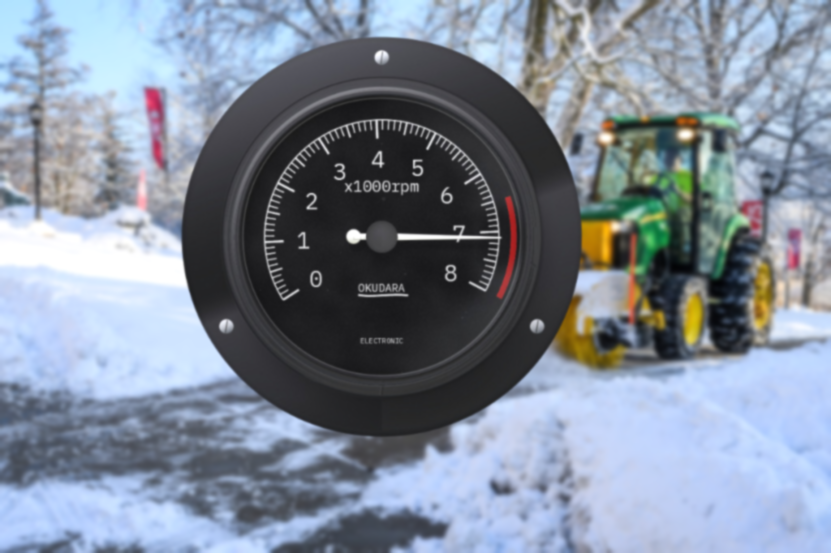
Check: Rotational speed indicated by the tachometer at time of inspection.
7100 rpm
